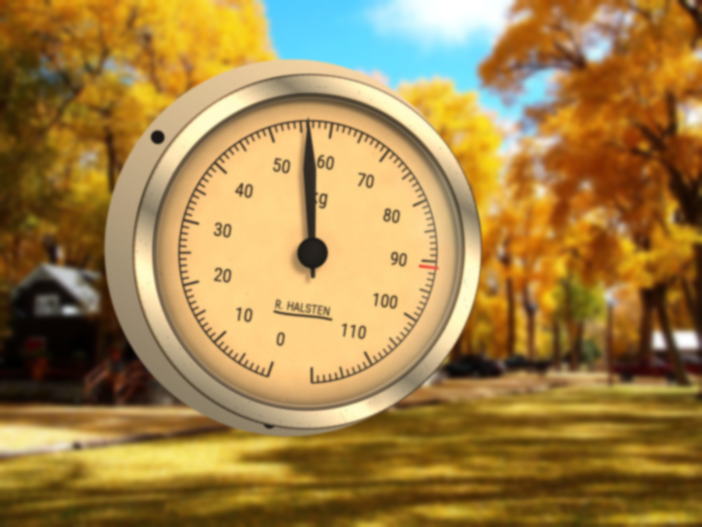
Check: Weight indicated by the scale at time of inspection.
56 kg
